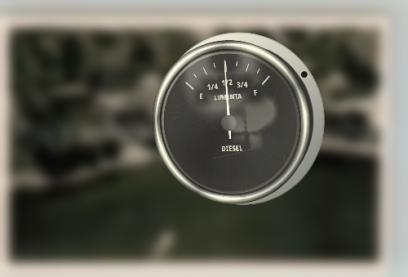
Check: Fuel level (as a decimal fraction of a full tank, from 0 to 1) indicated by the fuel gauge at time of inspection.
0.5
